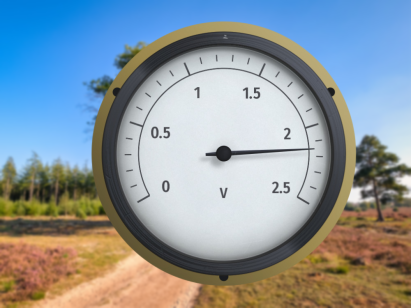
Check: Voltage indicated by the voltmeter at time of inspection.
2.15 V
